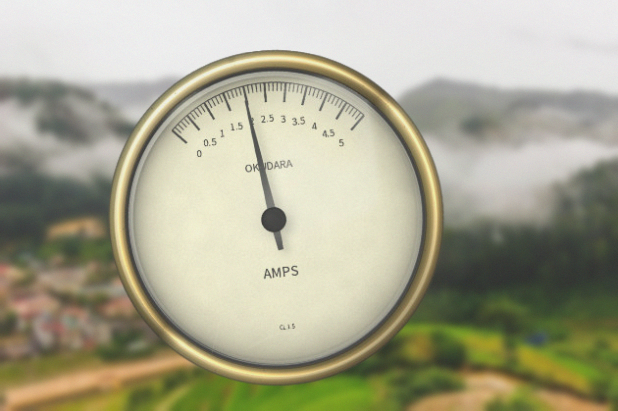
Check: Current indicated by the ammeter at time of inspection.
2 A
